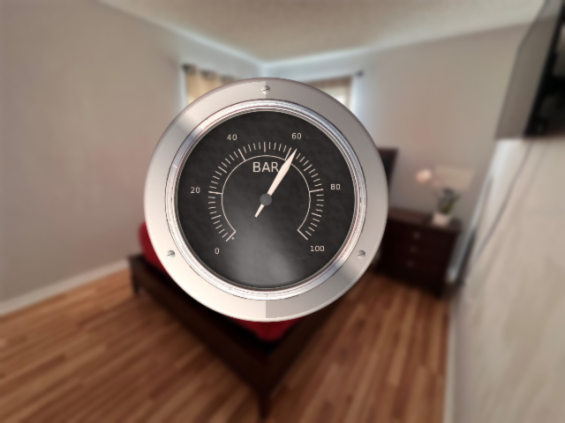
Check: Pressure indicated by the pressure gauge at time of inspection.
62 bar
